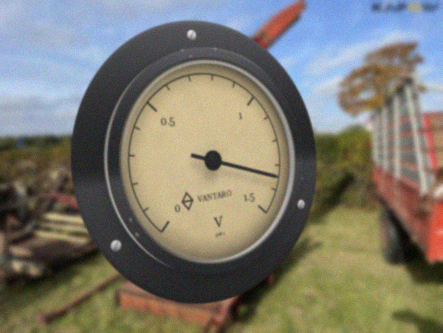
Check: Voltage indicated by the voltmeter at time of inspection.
1.35 V
